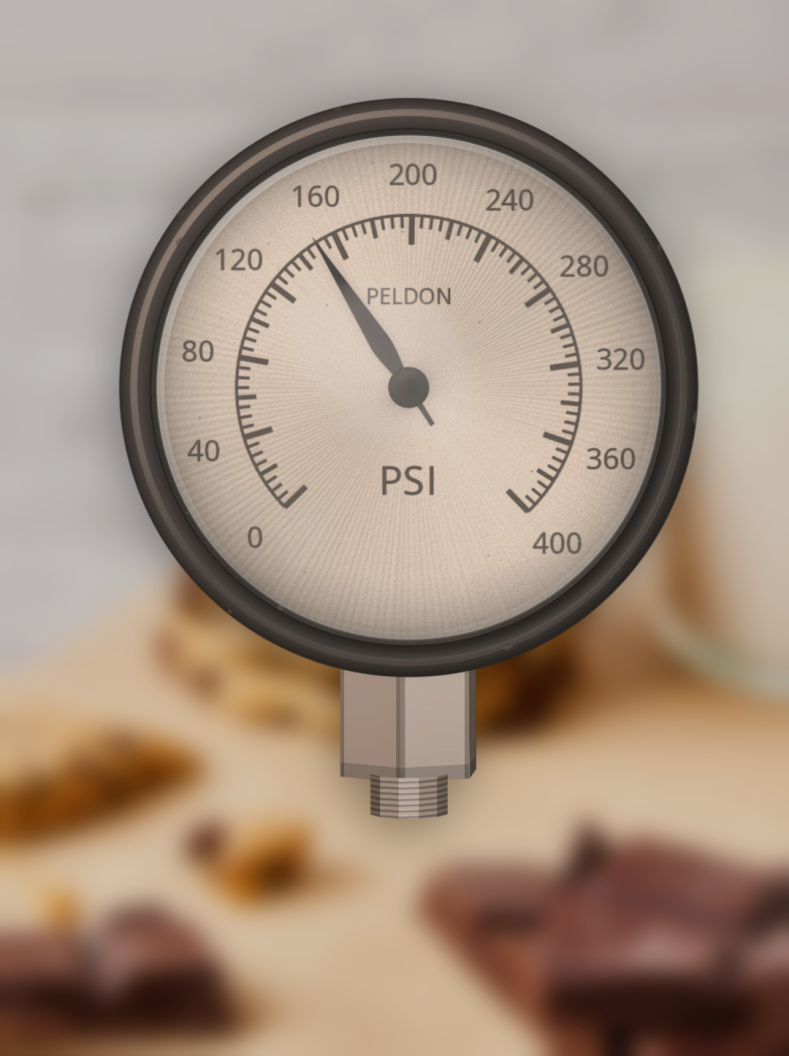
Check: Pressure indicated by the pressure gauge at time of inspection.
150 psi
